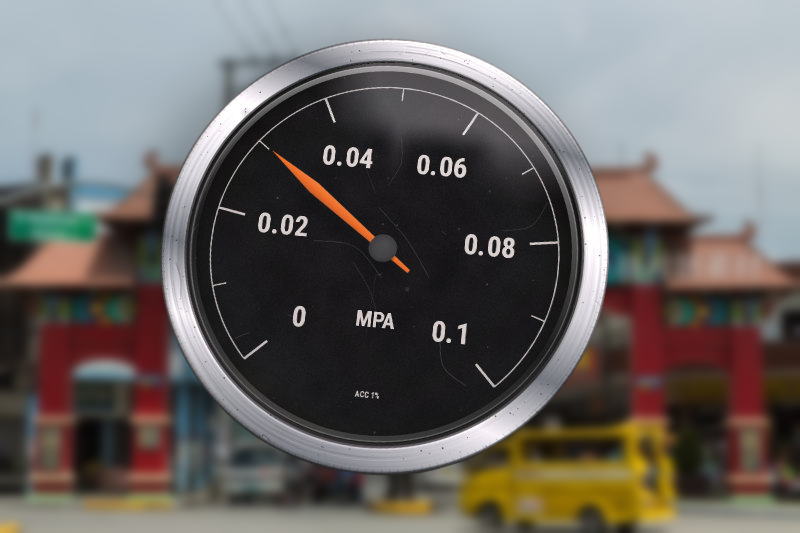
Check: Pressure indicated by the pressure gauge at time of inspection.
0.03 MPa
